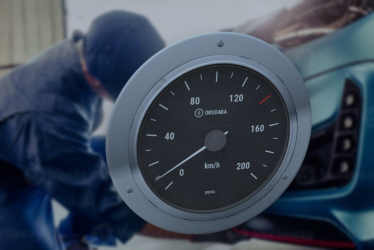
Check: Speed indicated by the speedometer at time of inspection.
10 km/h
